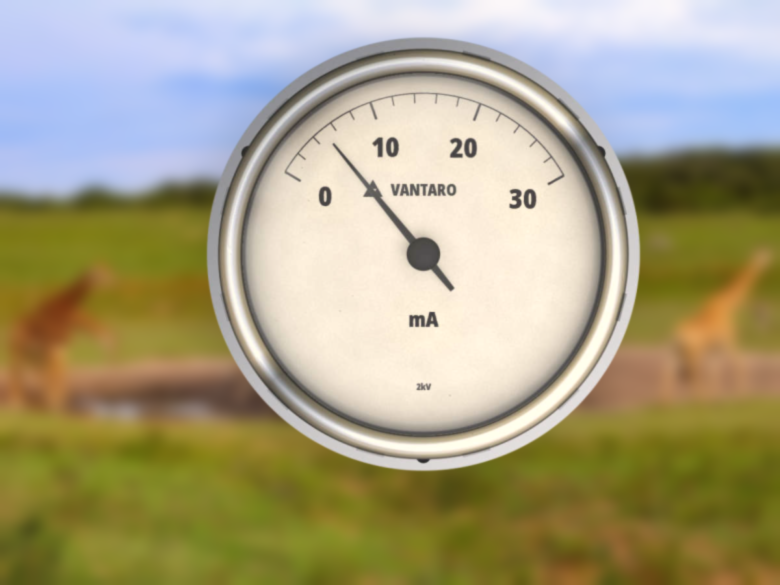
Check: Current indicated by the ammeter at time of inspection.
5 mA
